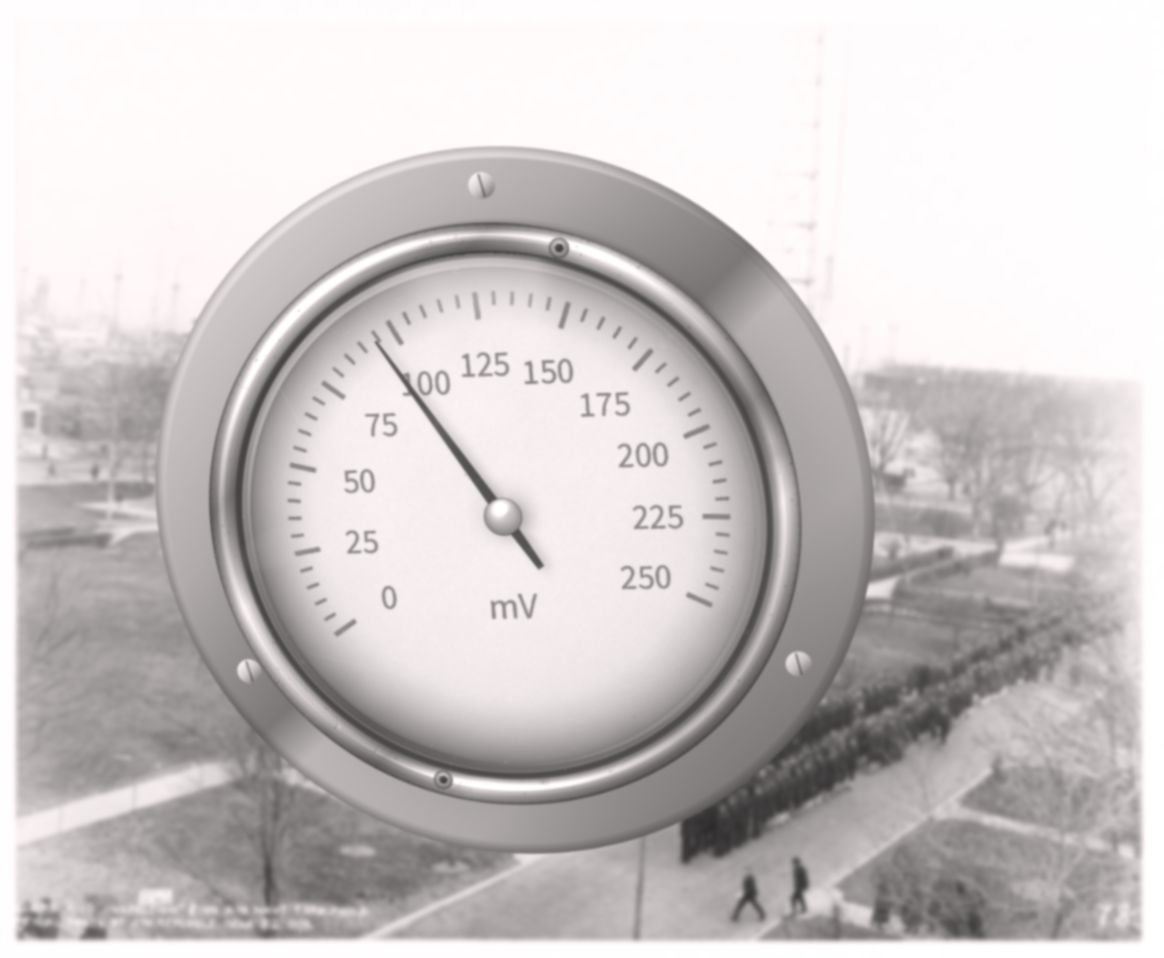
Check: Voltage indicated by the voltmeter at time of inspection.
95 mV
